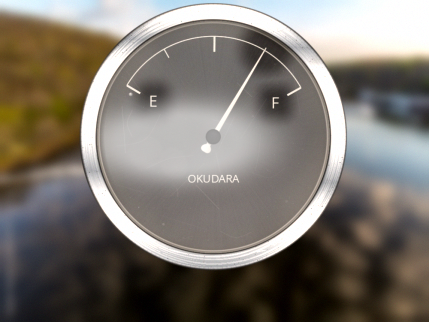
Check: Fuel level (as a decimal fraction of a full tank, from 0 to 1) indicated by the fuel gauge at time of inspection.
0.75
